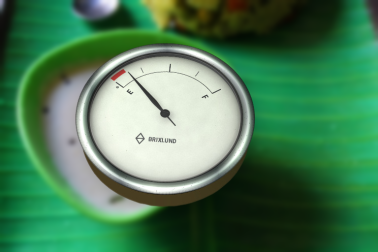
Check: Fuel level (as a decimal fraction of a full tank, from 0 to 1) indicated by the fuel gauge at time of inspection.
0.125
